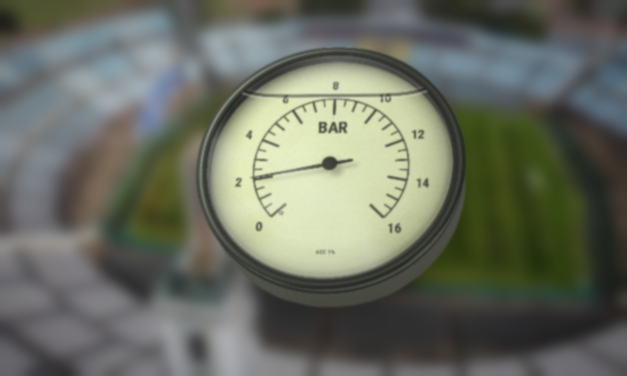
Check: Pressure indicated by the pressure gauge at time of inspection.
2 bar
